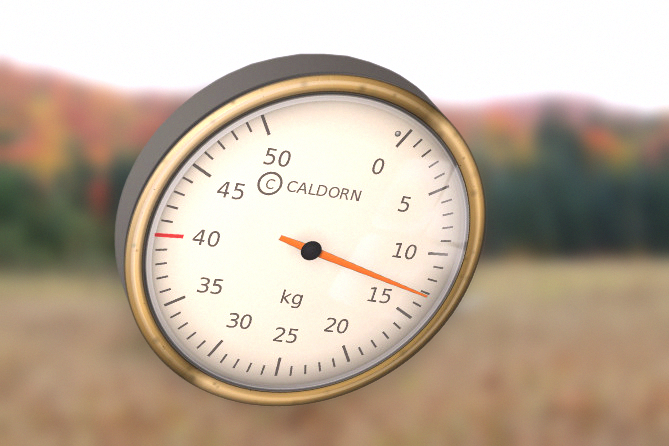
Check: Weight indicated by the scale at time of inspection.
13 kg
